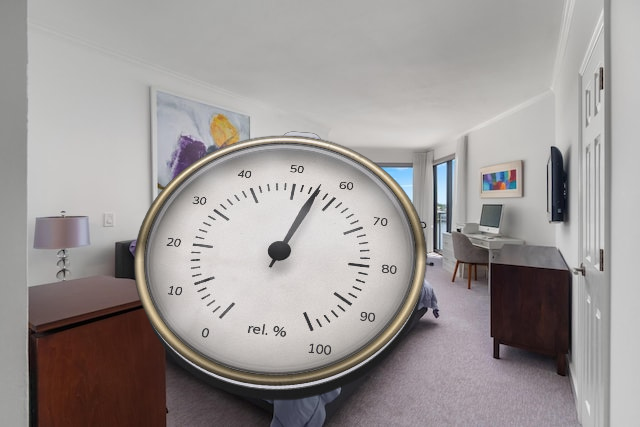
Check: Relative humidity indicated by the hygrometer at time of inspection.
56 %
